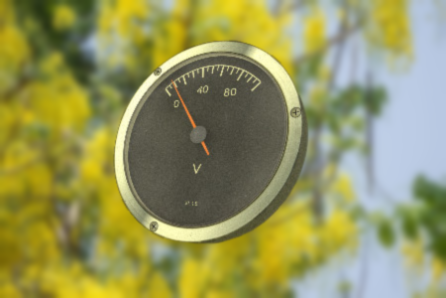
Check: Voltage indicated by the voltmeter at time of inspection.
10 V
